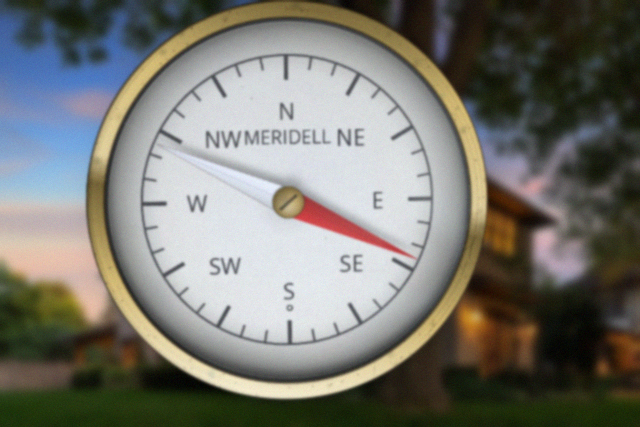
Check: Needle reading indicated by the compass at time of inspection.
115 °
